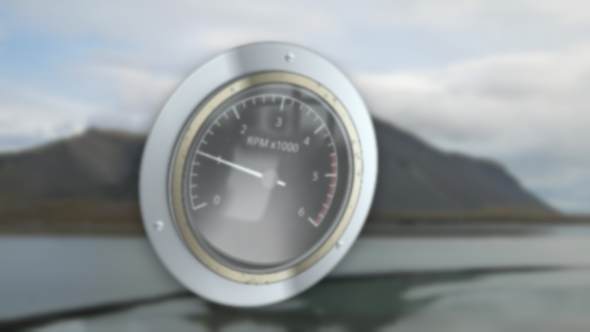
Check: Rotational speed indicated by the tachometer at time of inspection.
1000 rpm
